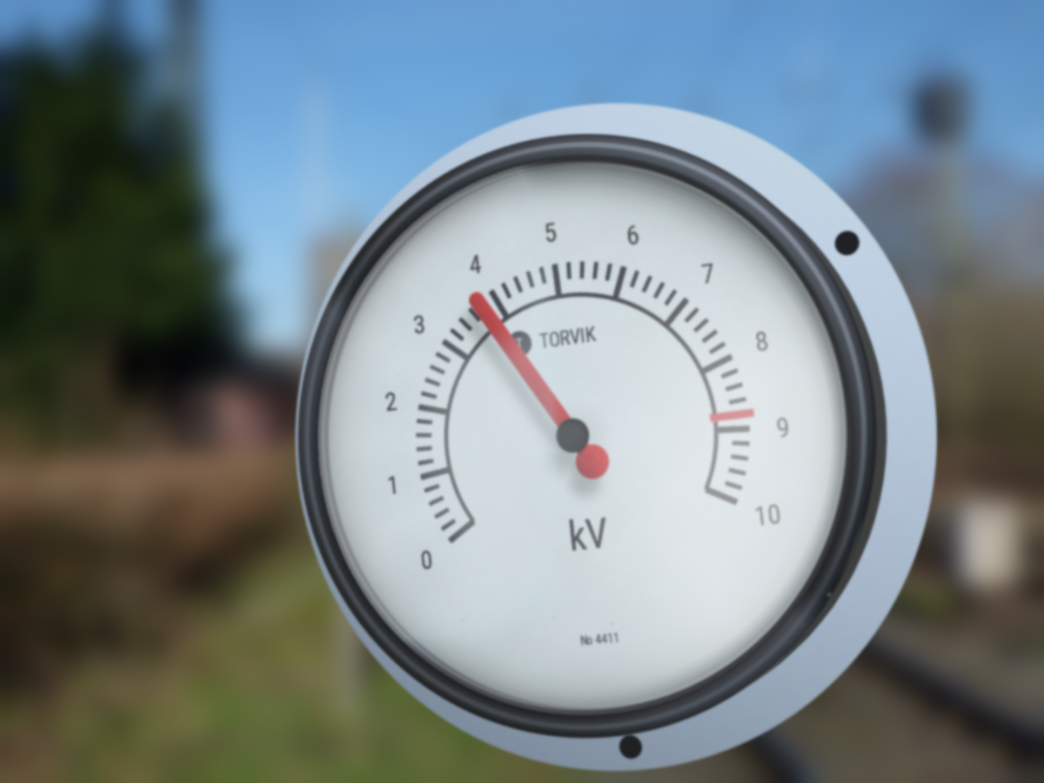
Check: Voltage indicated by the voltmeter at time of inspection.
3.8 kV
